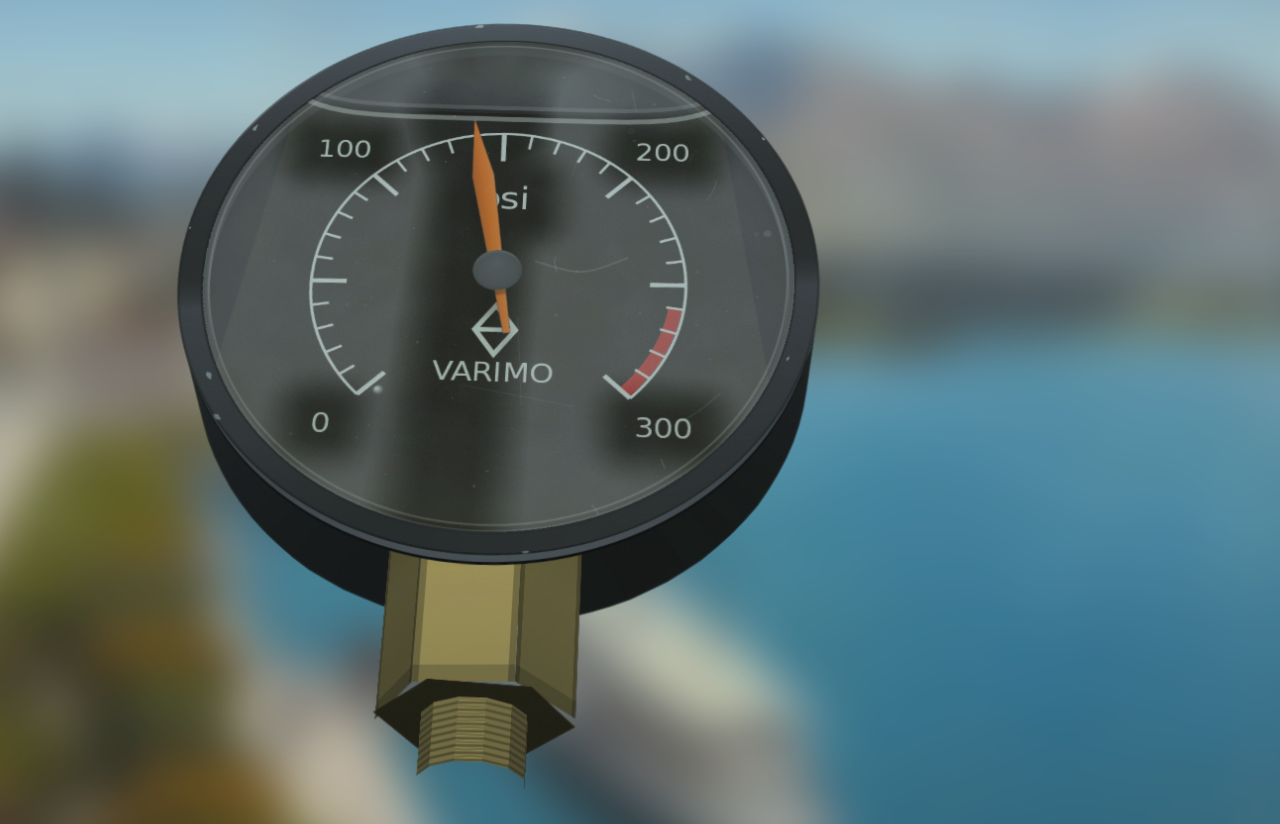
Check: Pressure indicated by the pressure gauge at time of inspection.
140 psi
